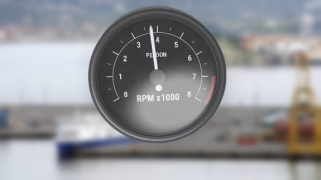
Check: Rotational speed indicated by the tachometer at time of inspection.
3750 rpm
